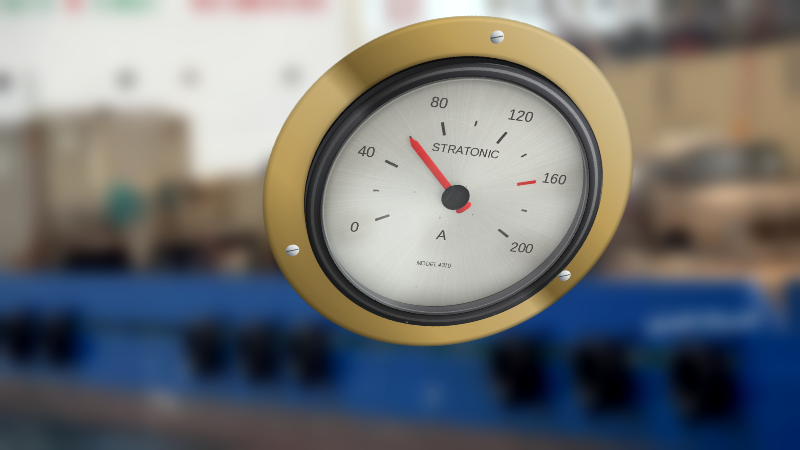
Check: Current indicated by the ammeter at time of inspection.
60 A
